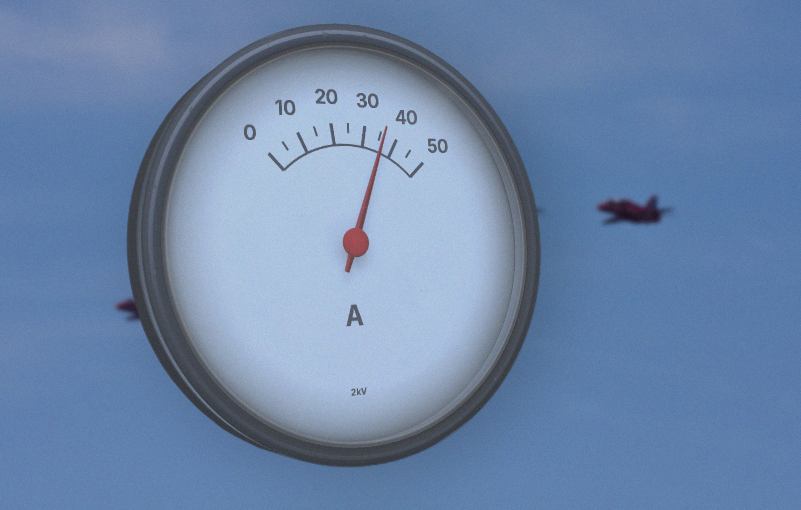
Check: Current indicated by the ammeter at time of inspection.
35 A
